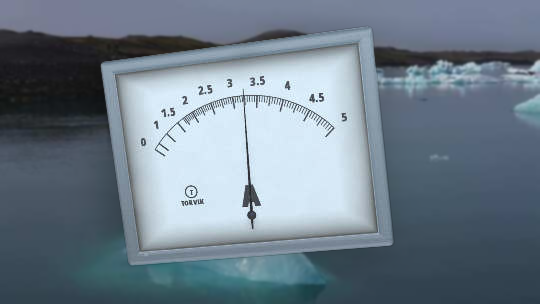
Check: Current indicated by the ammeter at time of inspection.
3.25 A
